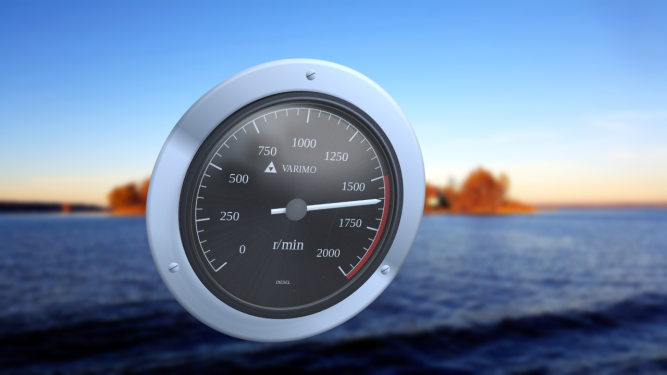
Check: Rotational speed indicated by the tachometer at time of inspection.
1600 rpm
